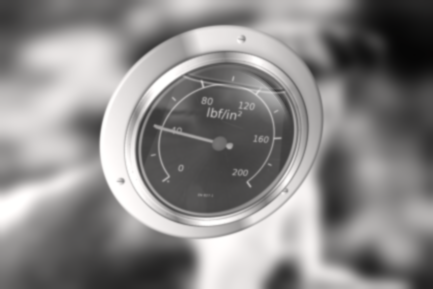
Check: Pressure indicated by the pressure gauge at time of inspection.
40 psi
